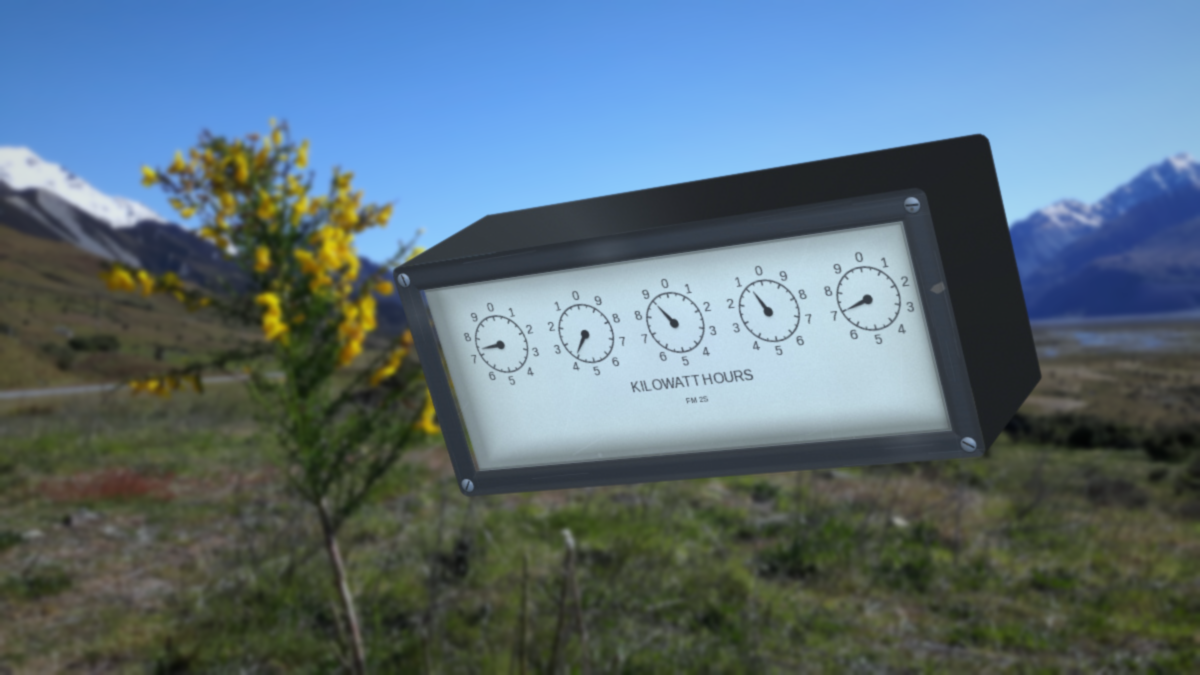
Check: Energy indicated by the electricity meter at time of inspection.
73907 kWh
